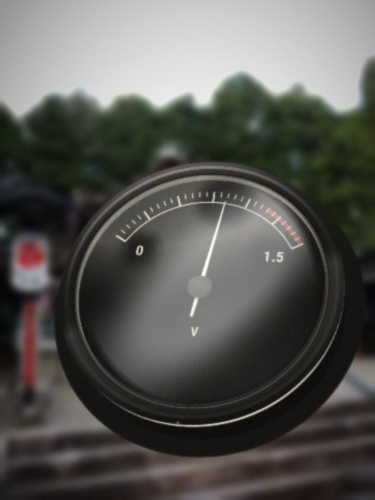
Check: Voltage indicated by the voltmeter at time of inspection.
0.85 V
